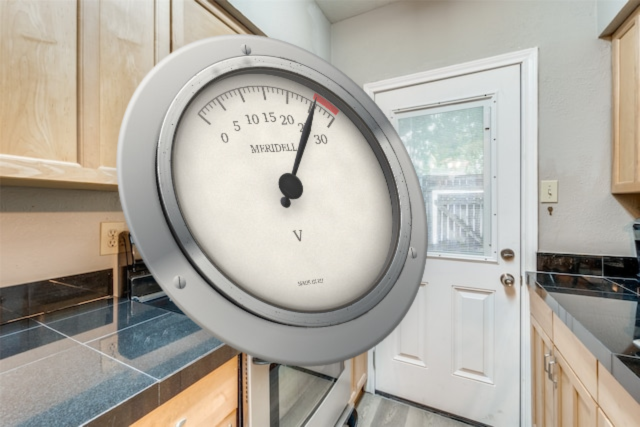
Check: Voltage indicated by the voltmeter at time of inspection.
25 V
